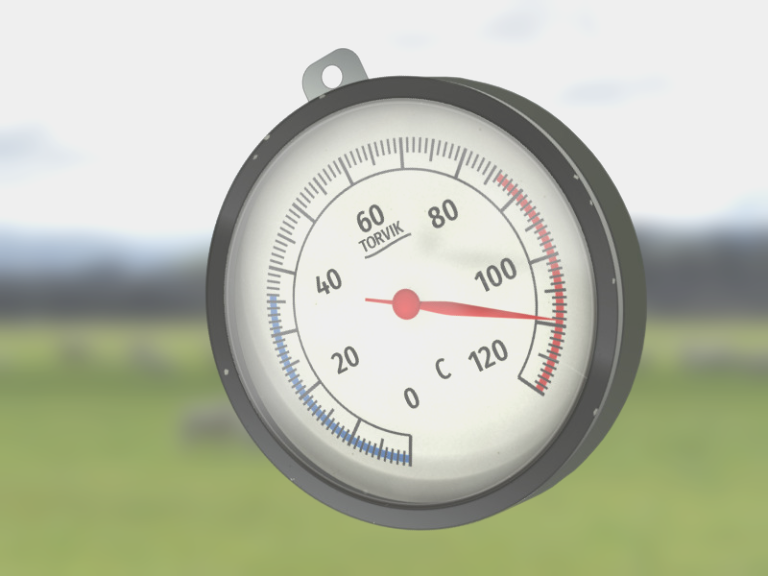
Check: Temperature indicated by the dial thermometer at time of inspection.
109 °C
